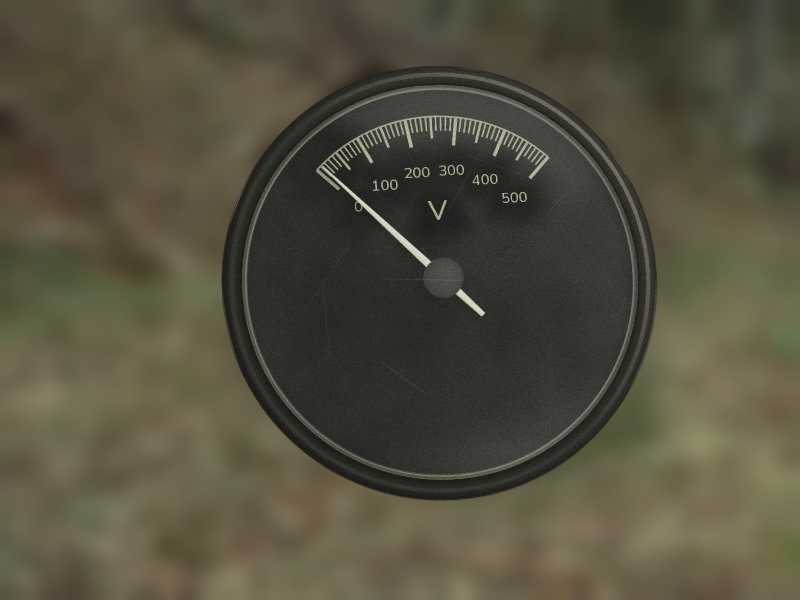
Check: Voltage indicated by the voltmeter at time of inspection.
10 V
